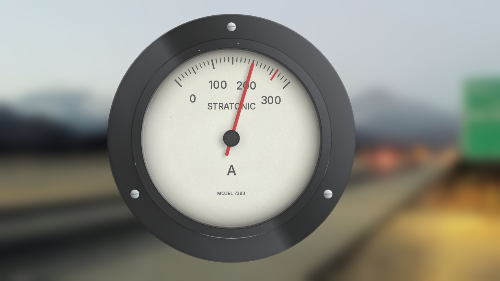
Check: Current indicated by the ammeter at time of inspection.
200 A
